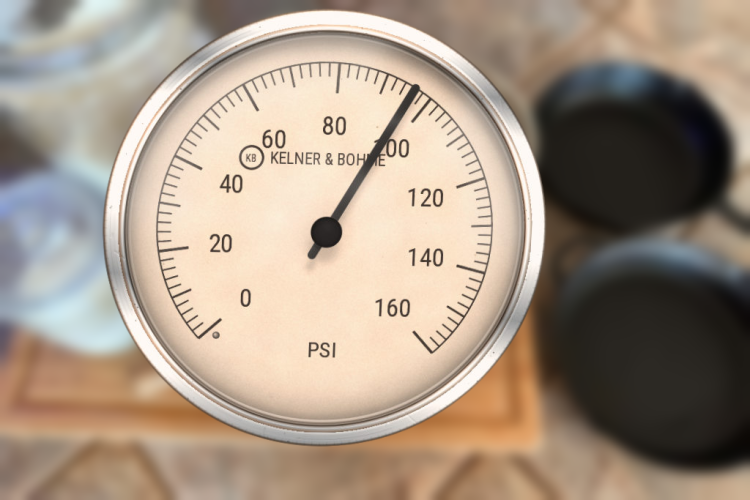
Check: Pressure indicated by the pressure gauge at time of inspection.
96 psi
